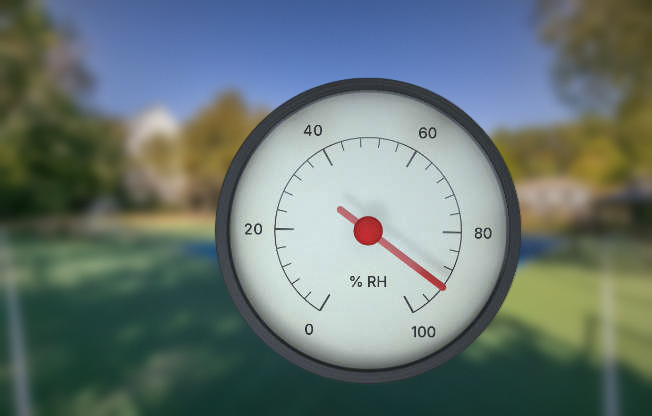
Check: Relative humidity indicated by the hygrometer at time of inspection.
92 %
